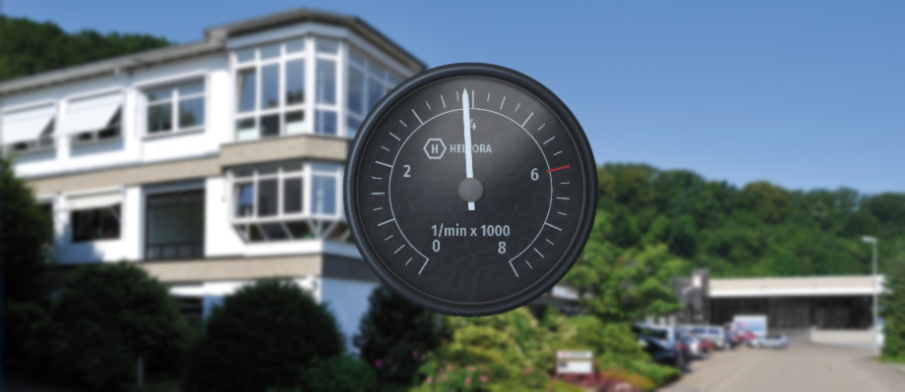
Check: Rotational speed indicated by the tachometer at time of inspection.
3875 rpm
